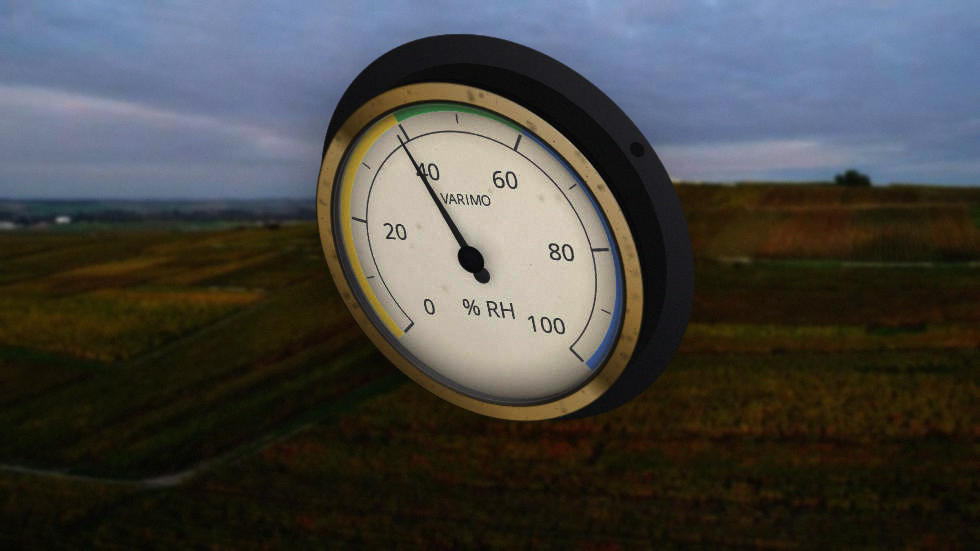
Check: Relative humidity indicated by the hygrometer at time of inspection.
40 %
